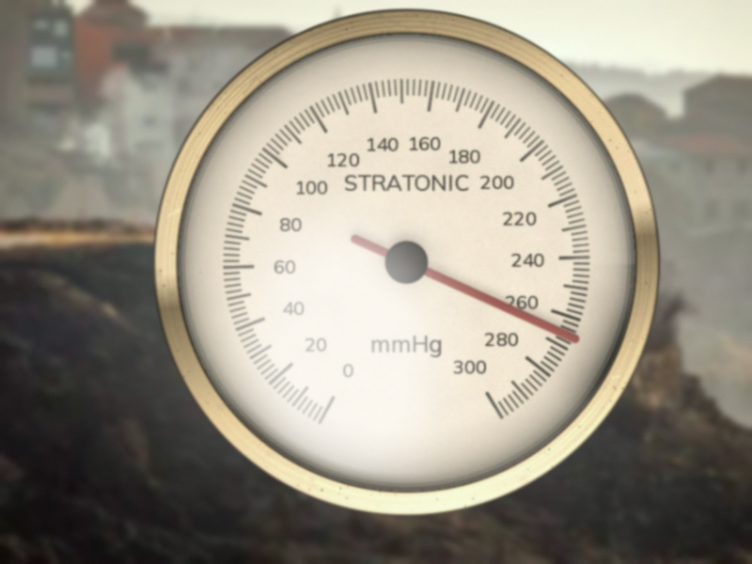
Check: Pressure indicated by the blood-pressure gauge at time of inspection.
266 mmHg
